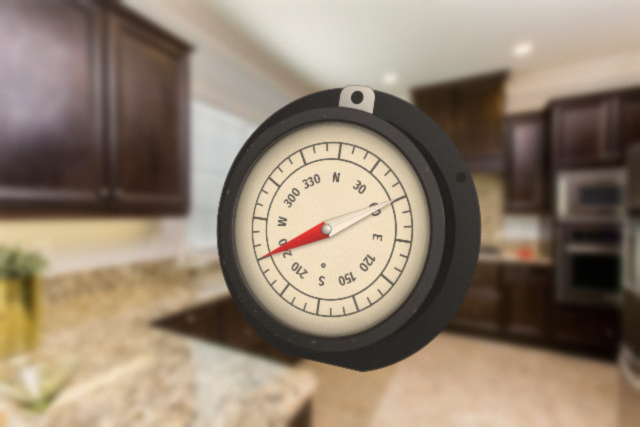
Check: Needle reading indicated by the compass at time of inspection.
240 °
